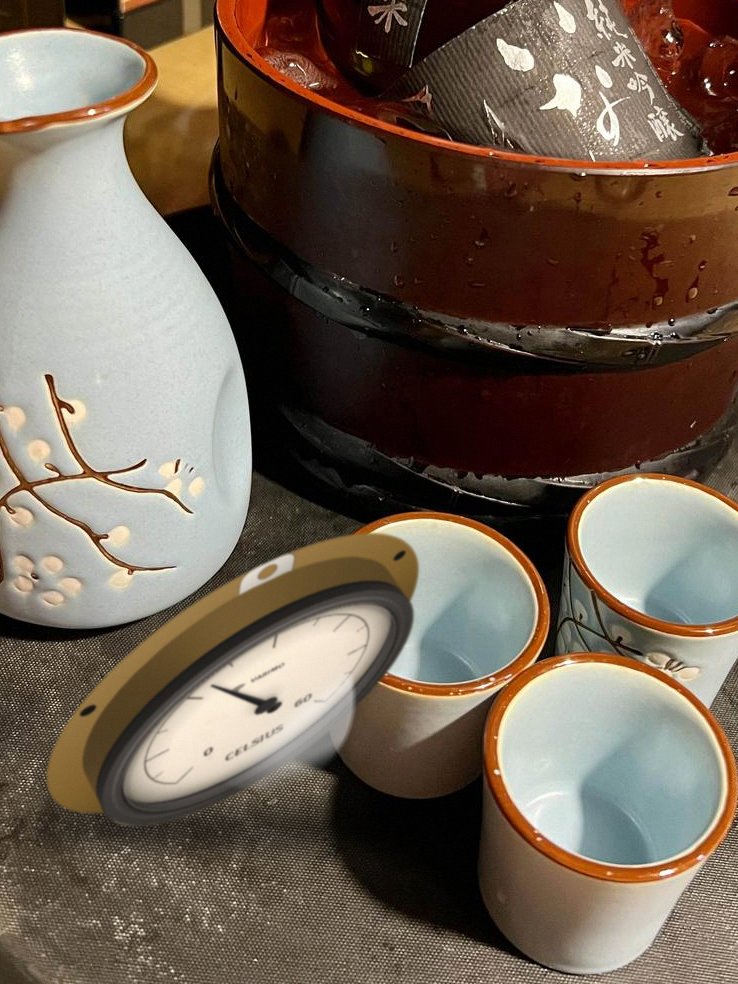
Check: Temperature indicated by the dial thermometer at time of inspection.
22.5 °C
